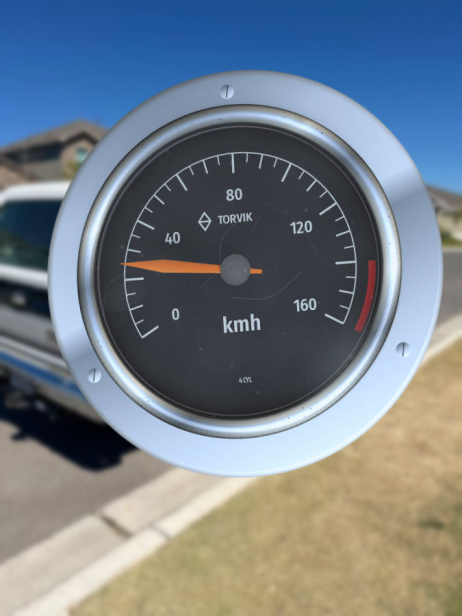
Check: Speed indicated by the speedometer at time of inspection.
25 km/h
